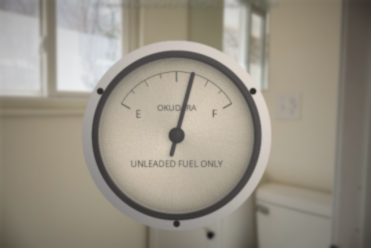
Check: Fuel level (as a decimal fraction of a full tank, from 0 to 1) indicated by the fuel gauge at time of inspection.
0.625
